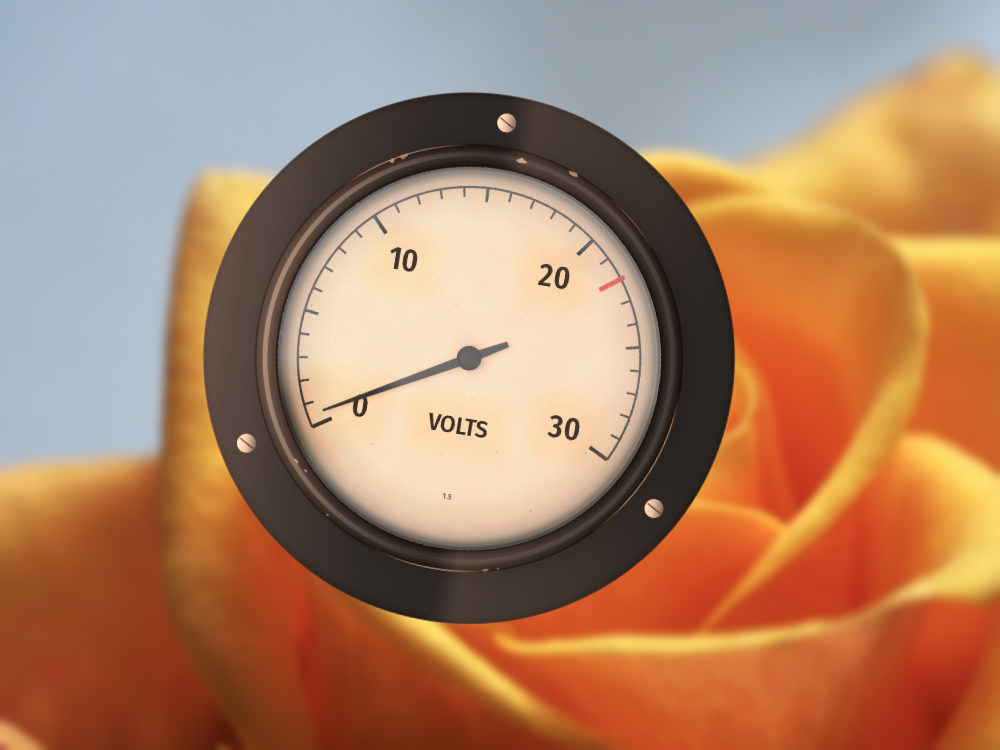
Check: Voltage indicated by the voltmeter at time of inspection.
0.5 V
